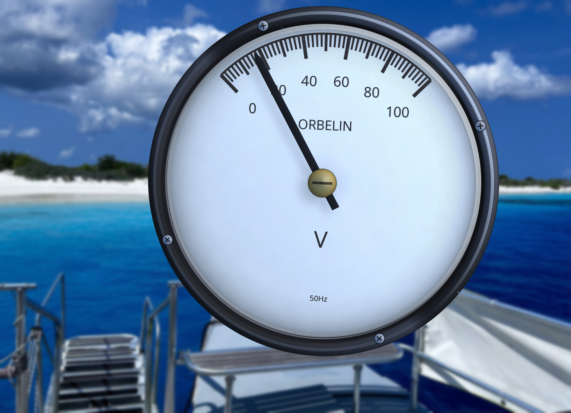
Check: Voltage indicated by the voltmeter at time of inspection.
18 V
